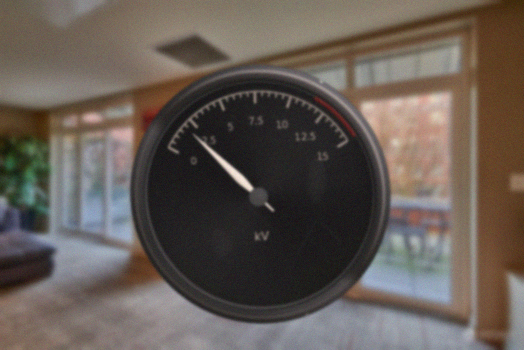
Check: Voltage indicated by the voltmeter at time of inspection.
2 kV
